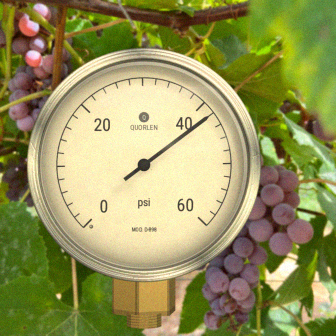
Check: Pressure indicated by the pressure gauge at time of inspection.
42 psi
